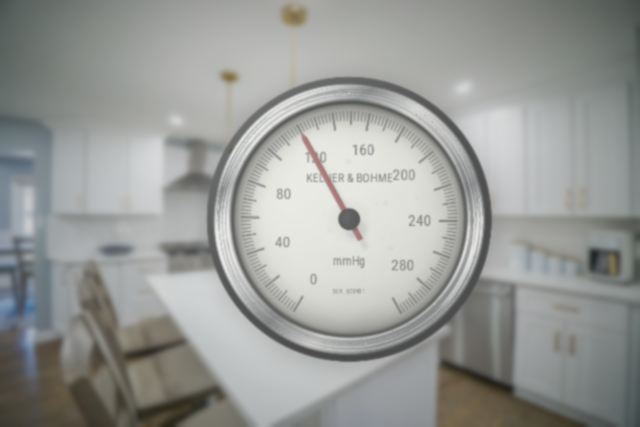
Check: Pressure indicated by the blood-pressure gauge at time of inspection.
120 mmHg
